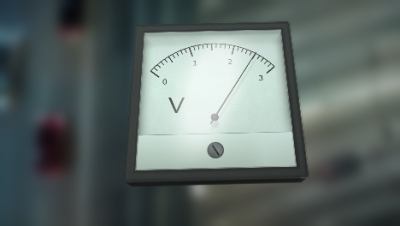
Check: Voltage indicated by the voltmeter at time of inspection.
2.5 V
